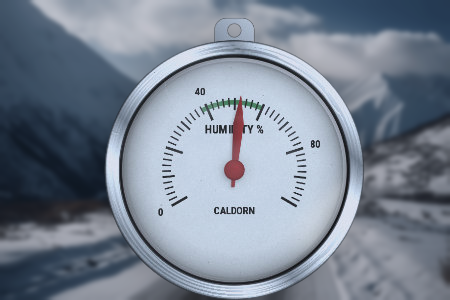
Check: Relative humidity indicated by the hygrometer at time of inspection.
52 %
